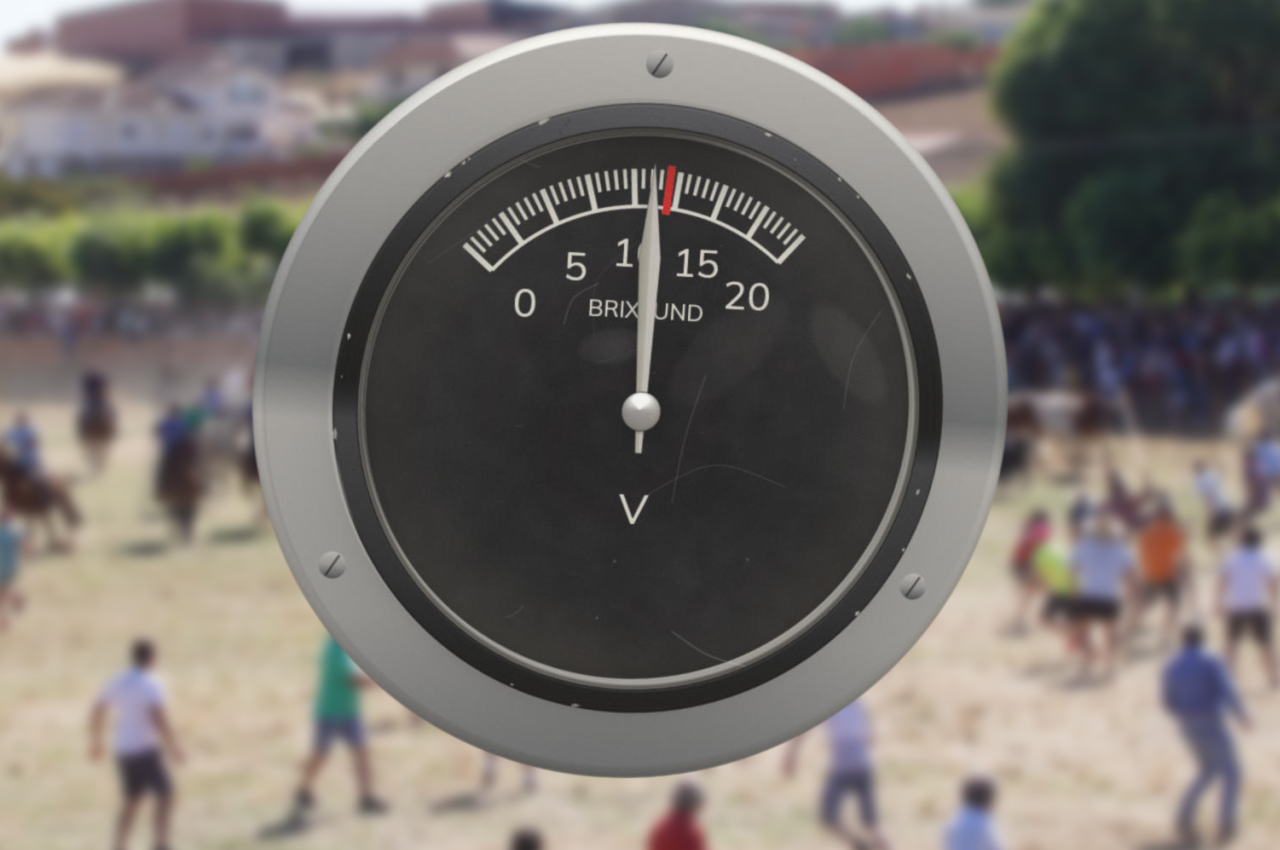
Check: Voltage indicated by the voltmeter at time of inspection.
11 V
